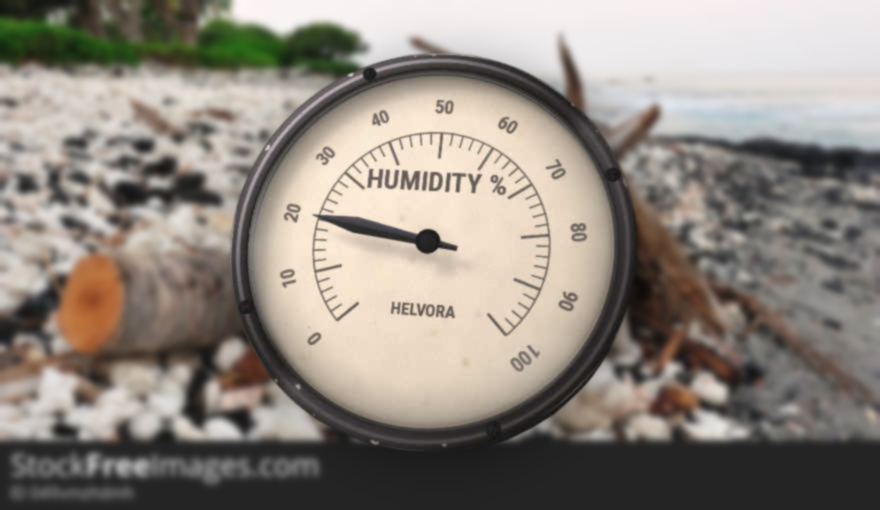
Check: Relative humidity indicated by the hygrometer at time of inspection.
20 %
